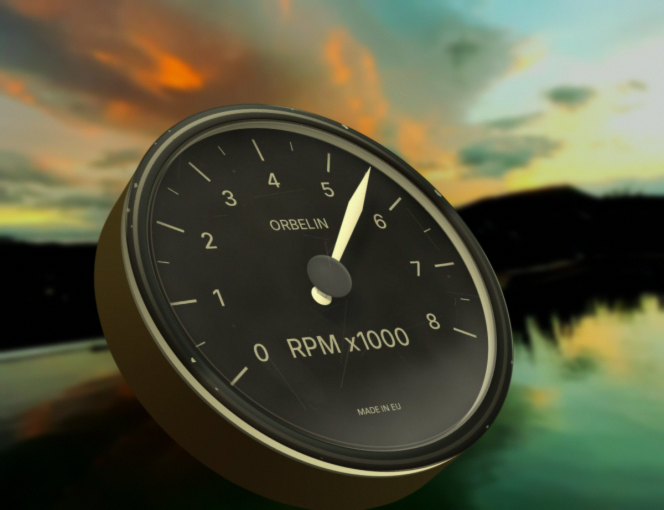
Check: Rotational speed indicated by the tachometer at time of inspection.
5500 rpm
